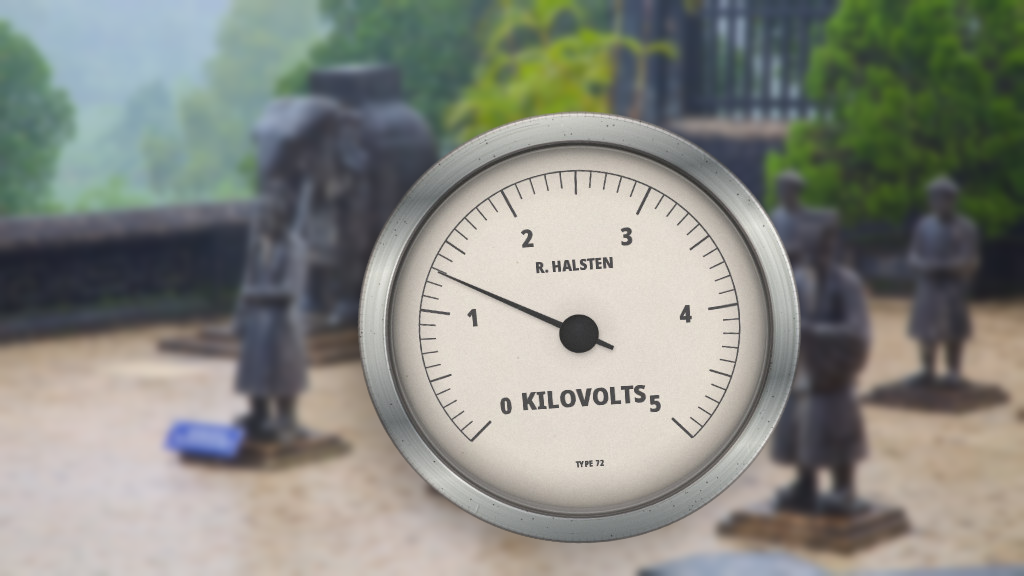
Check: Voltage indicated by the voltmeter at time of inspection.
1.3 kV
